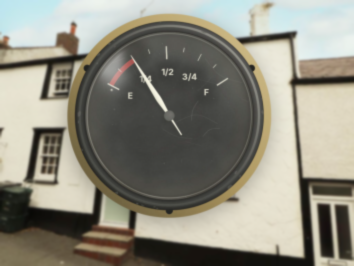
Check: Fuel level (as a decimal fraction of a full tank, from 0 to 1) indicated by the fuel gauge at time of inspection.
0.25
